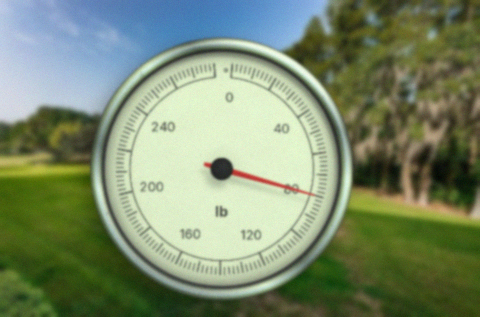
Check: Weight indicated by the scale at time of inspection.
80 lb
